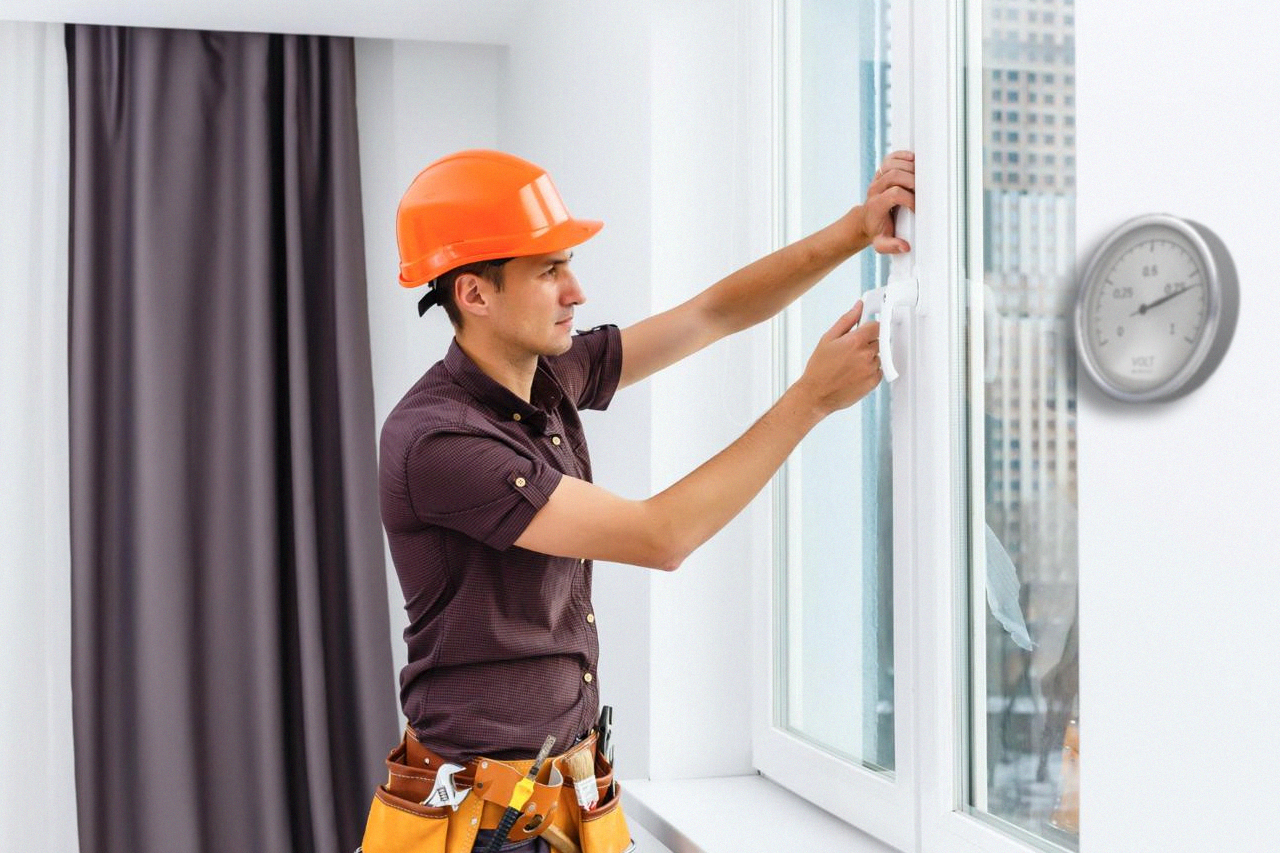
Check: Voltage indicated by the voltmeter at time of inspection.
0.8 V
